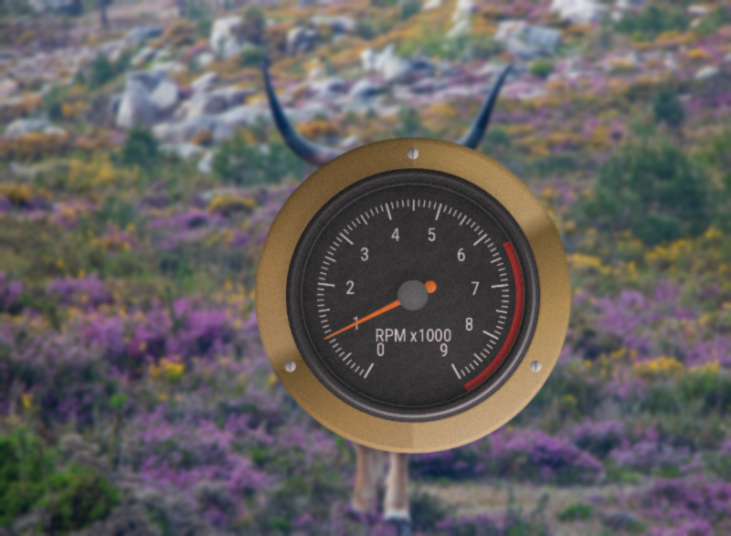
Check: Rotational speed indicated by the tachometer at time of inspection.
1000 rpm
